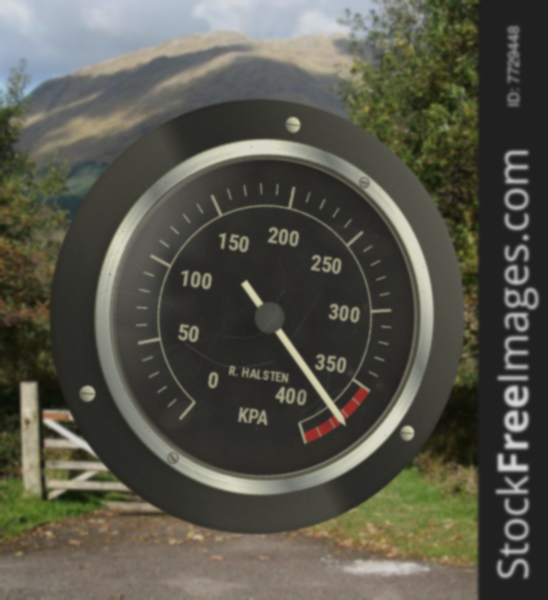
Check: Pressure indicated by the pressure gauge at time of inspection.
375 kPa
